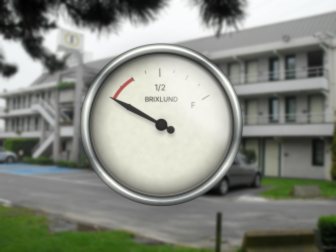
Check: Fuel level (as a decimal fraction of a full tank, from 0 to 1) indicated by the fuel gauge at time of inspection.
0
